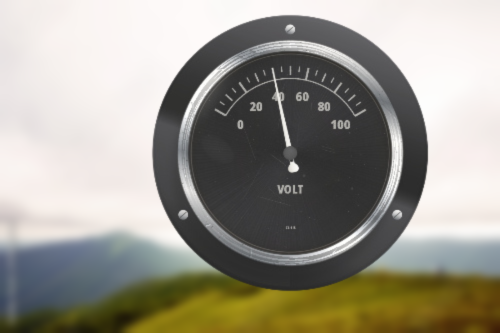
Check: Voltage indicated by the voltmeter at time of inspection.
40 V
